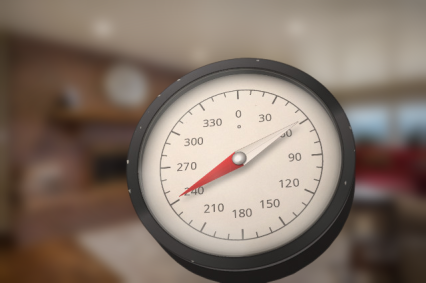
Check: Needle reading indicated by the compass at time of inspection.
240 °
